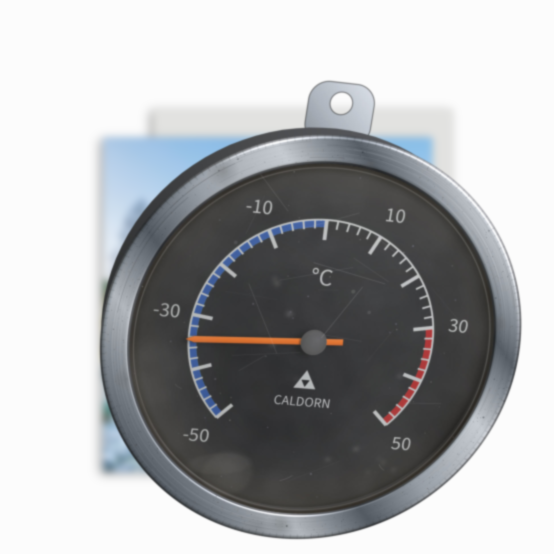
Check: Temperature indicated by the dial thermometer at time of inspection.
-34 °C
